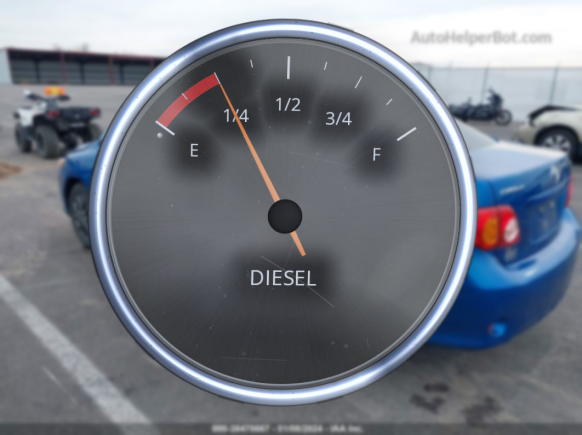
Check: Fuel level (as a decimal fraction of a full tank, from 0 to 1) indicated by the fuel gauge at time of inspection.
0.25
